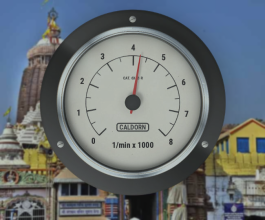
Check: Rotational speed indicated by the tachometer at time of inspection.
4250 rpm
